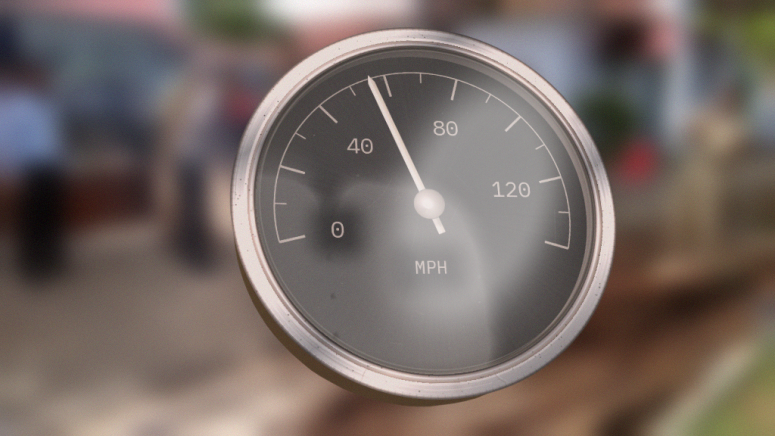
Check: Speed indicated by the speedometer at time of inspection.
55 mph
